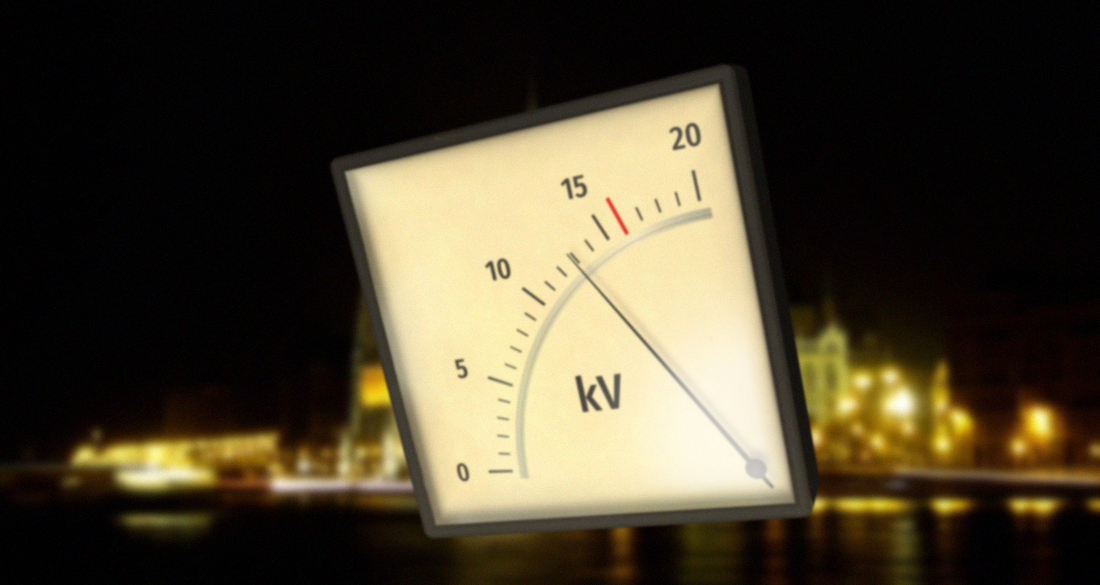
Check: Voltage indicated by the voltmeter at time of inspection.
13 kV
